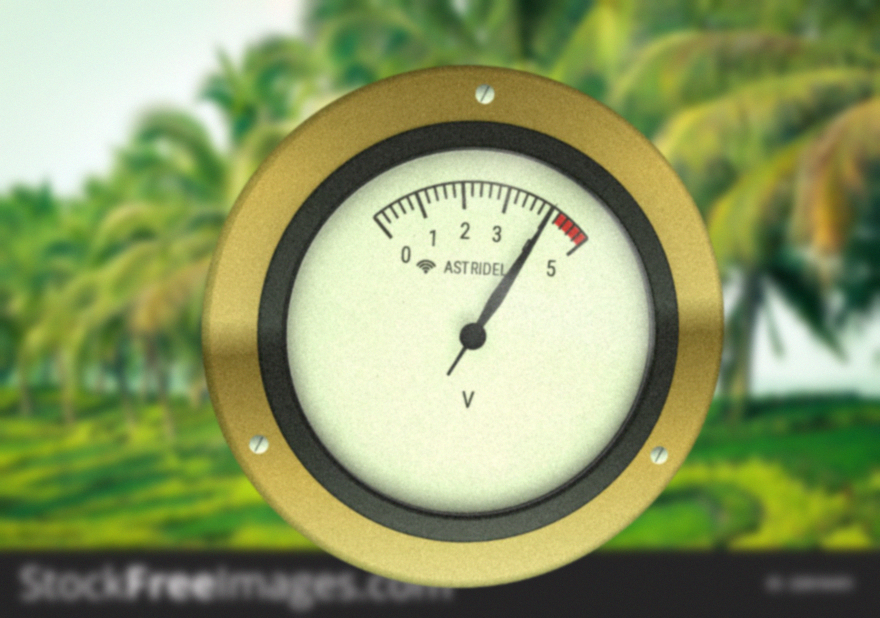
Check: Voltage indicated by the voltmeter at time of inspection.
4 V
